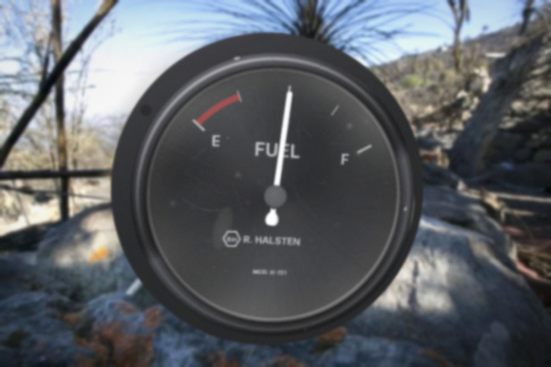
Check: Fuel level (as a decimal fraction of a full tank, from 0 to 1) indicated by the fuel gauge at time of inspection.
0.5
